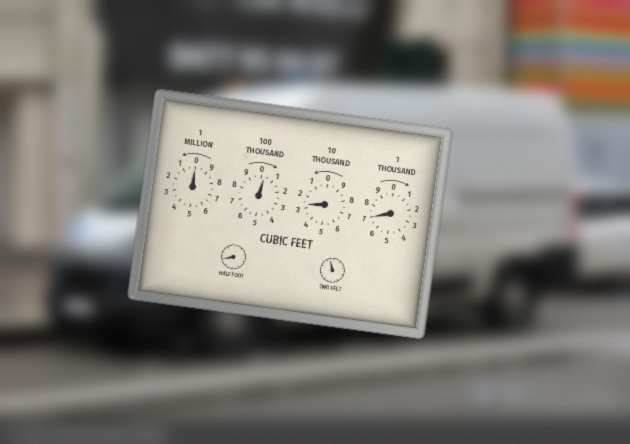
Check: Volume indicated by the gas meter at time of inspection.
2700 ft³
